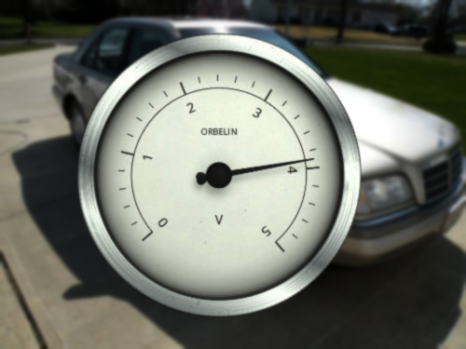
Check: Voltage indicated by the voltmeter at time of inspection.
3.9 V
